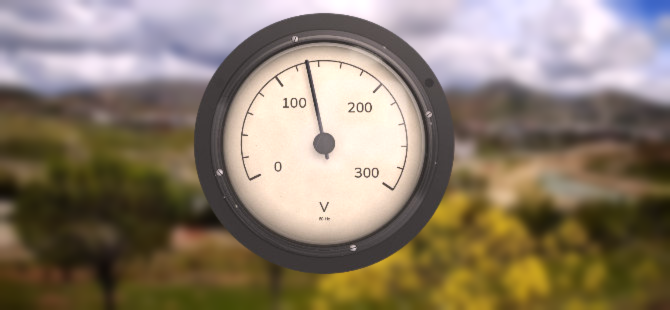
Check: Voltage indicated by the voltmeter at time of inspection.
130 V
